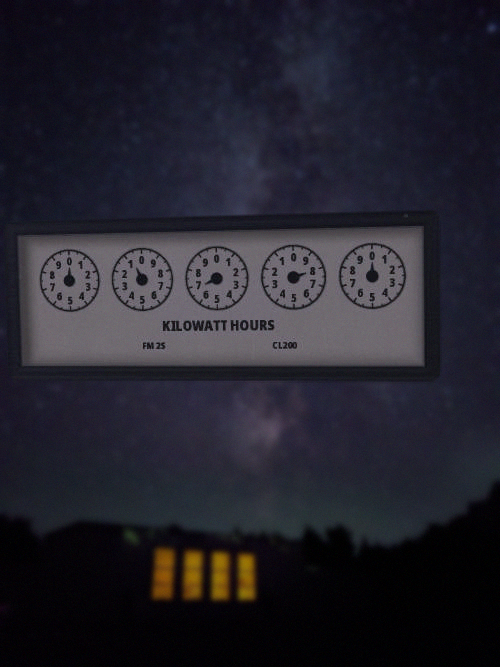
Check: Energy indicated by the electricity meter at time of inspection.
680 kWh
